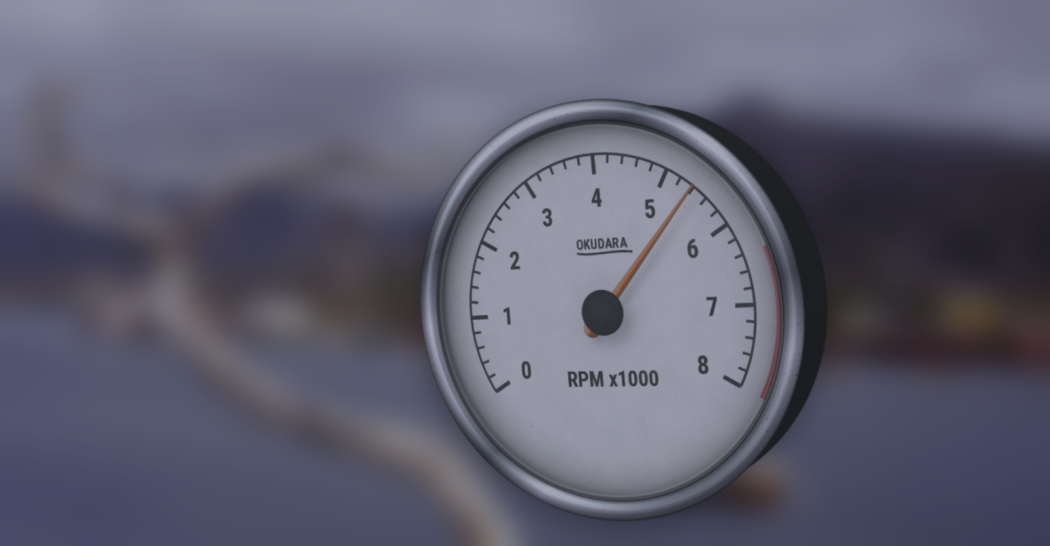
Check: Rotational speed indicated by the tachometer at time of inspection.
5400 rpm
